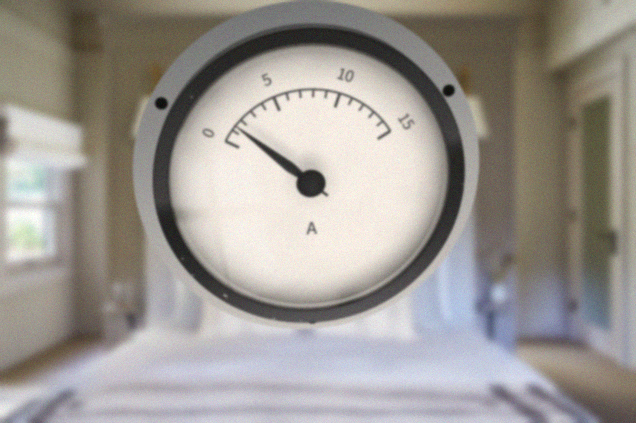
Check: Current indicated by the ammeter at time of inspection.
1.5 A
